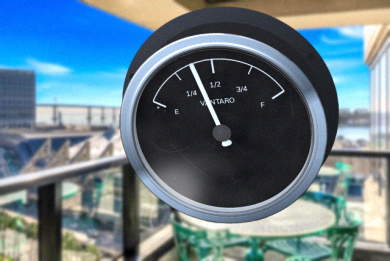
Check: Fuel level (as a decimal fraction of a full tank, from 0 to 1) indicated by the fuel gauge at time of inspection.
0.375
